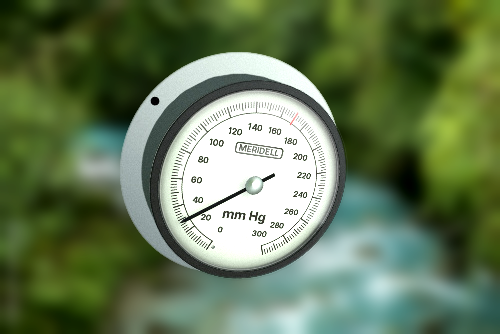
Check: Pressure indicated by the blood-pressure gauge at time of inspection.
30 mmHg
